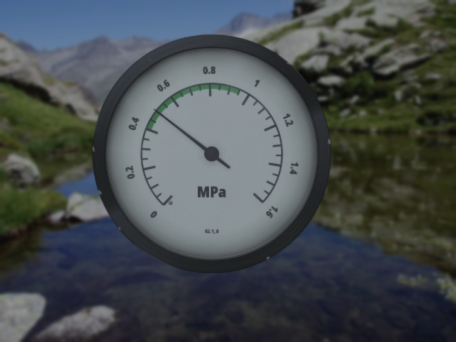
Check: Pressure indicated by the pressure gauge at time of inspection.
0.5 MPa
